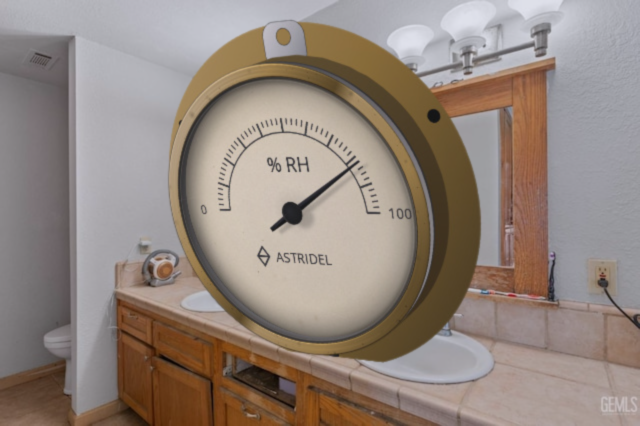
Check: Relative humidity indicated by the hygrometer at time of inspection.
82 %
